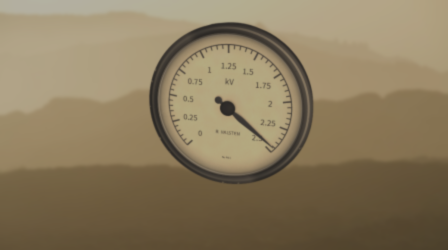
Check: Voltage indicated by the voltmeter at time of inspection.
2.45 kV
